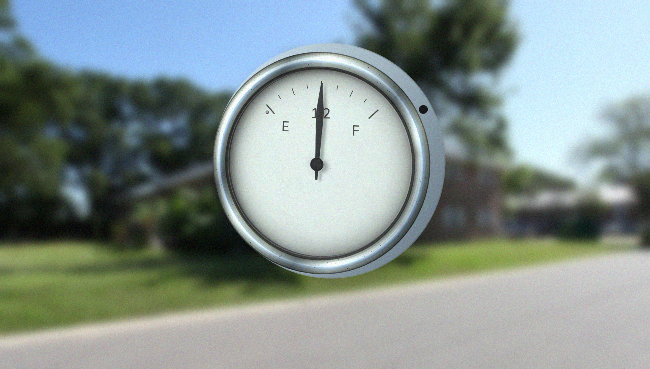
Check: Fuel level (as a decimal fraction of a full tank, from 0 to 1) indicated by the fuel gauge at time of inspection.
0.5
